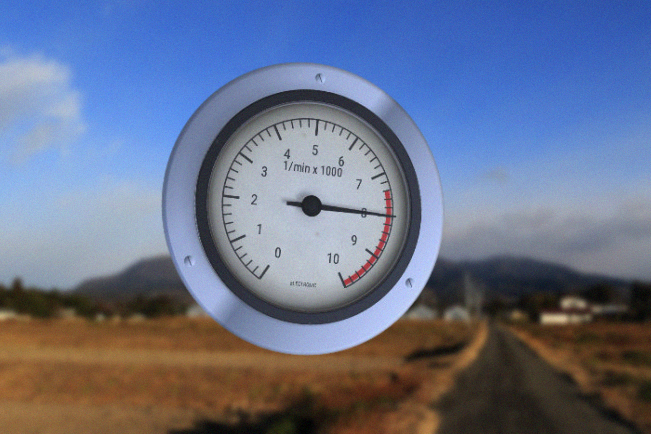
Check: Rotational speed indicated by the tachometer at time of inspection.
8000 rpm
